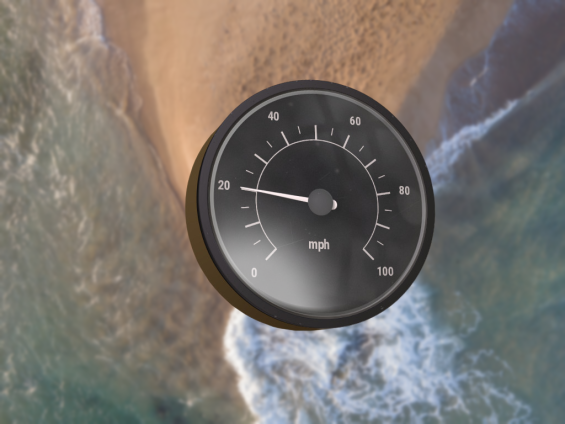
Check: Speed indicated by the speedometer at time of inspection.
20 mph
